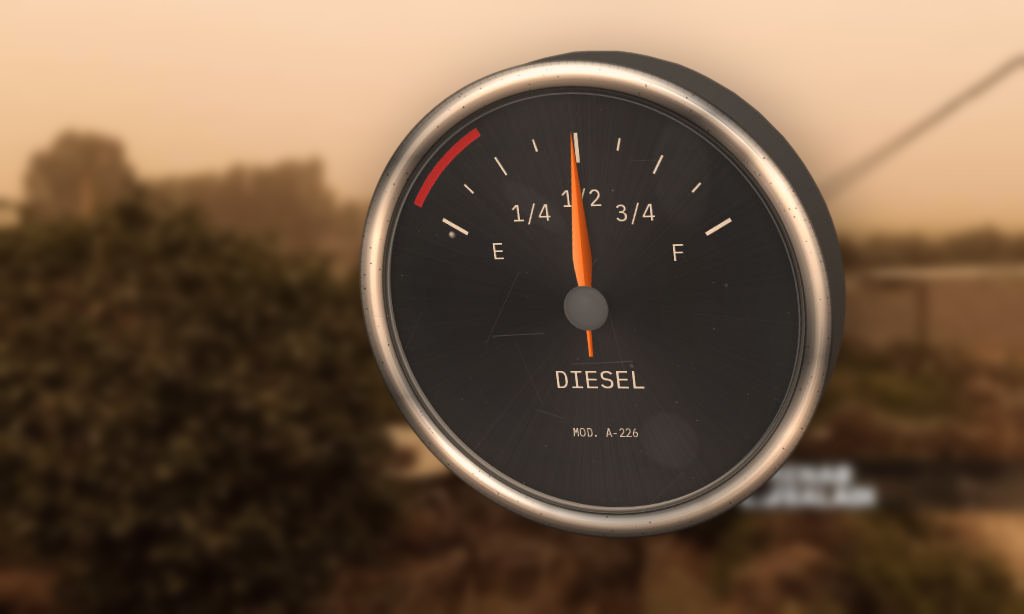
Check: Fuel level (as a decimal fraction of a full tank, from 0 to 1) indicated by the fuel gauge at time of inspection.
0.5
